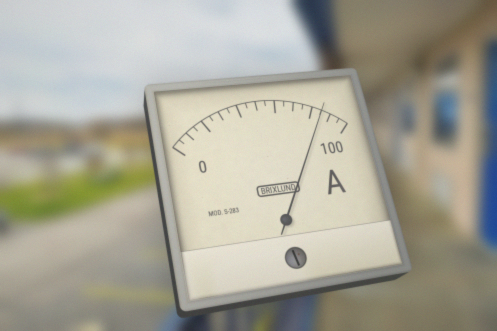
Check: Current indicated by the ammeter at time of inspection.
85 A
